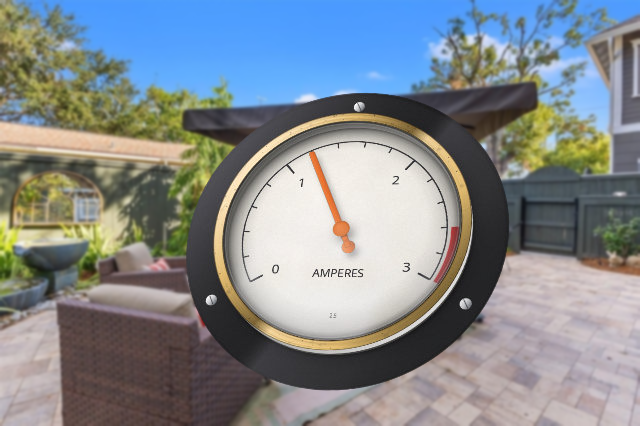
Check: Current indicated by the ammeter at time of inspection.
1.2 A
